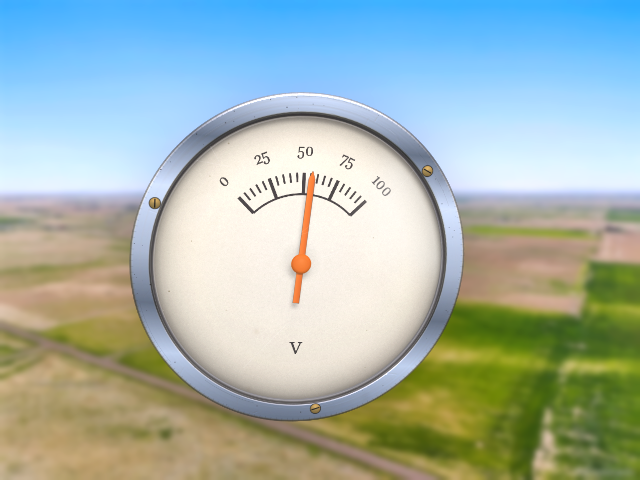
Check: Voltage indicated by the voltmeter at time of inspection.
55 V
